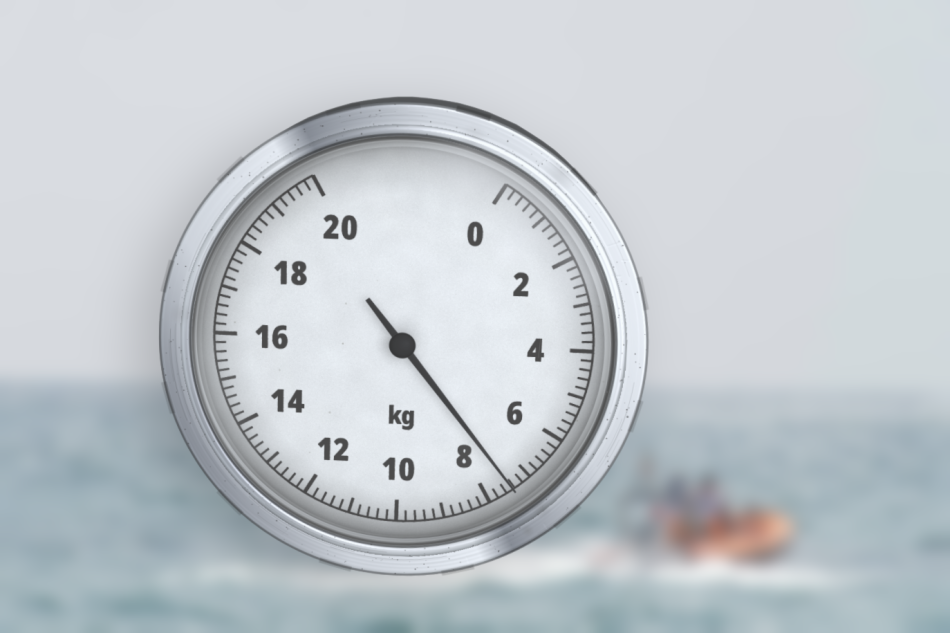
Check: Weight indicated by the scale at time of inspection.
7.4 kg
